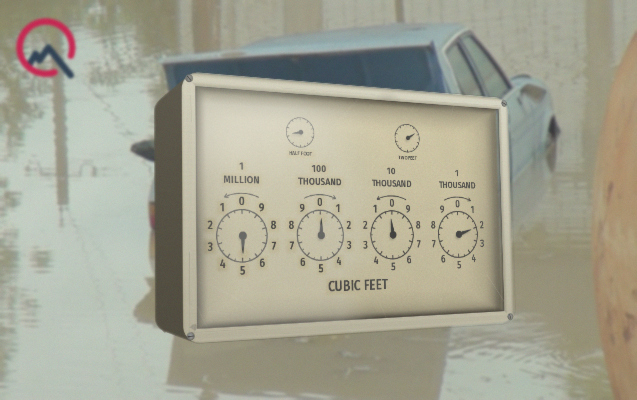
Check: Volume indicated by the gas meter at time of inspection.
500200 ft³
